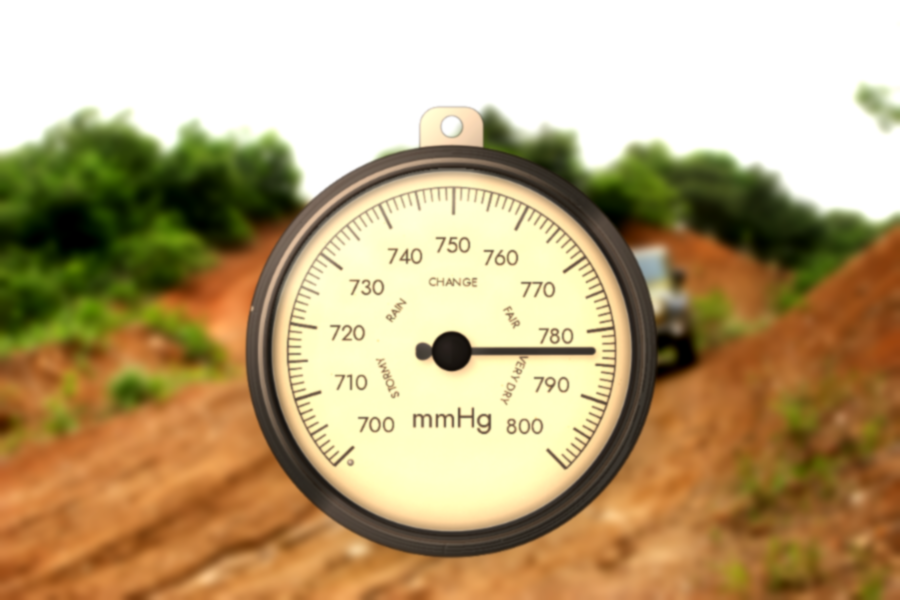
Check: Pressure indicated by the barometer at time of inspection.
783 mmHg
